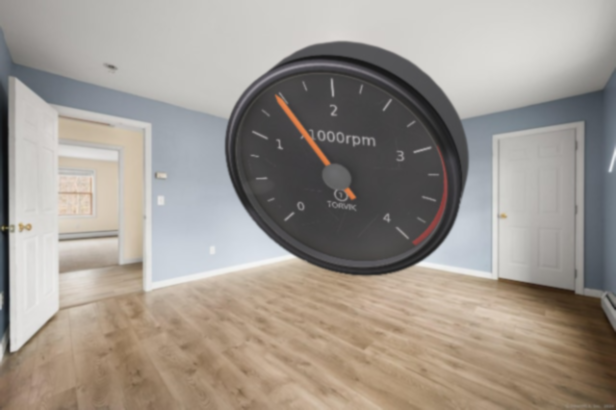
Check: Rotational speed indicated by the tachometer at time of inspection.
1500 rpm
